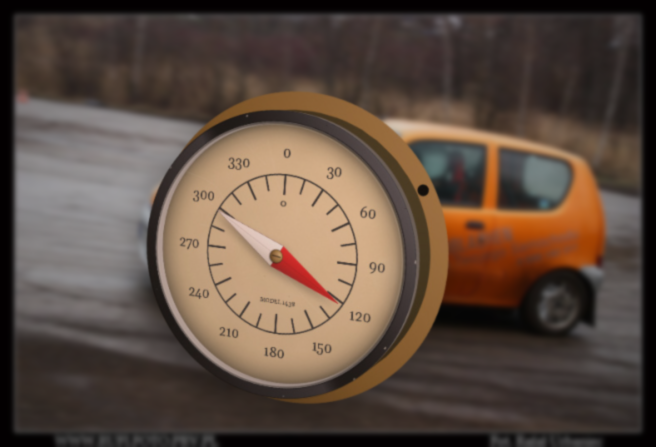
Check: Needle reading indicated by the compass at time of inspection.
120 °
